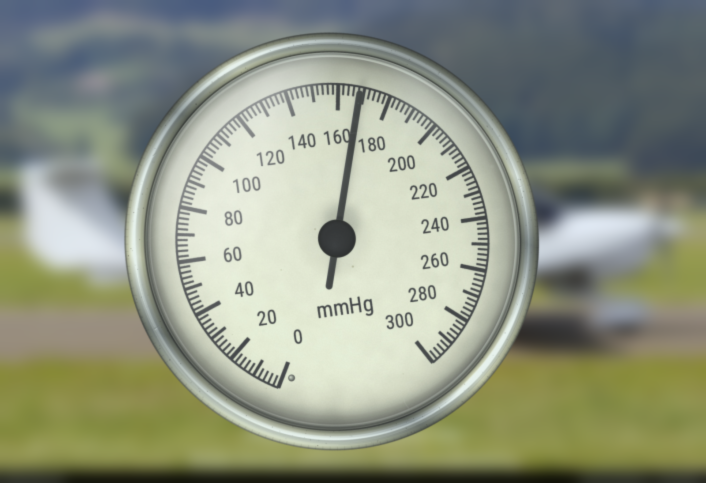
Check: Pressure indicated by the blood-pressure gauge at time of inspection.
168 mmHg
